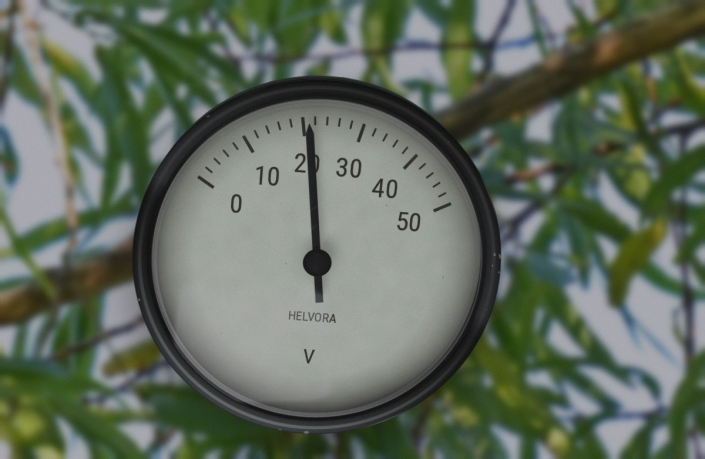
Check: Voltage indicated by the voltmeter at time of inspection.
21 V
